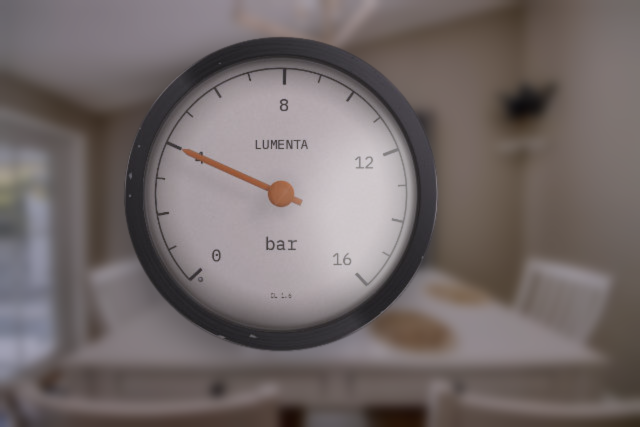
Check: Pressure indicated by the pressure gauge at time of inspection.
4 bar
